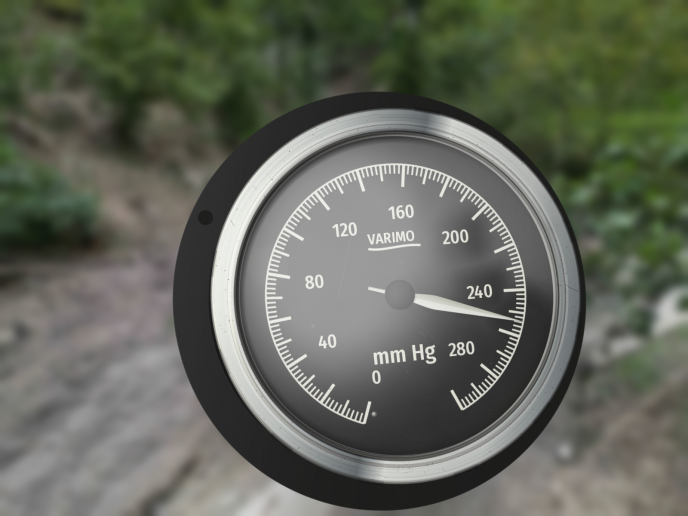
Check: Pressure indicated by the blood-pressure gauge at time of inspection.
254 mmHg
